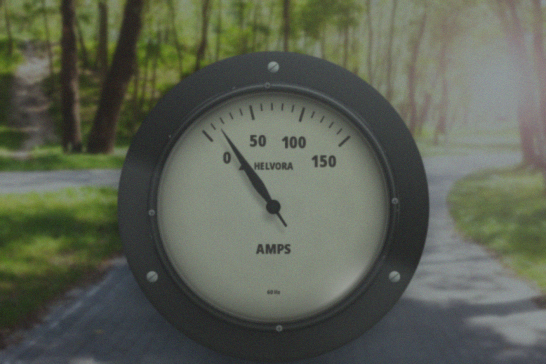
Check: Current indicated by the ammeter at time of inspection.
15 A
